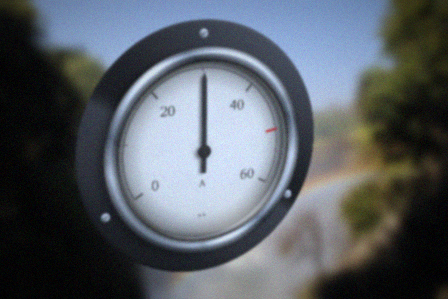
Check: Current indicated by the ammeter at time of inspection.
30 A
